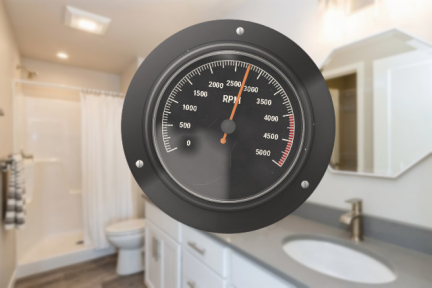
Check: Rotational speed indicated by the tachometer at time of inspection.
2750 rpm
